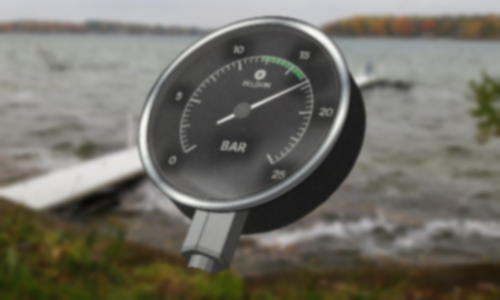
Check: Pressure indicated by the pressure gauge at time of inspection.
17.5 bar
